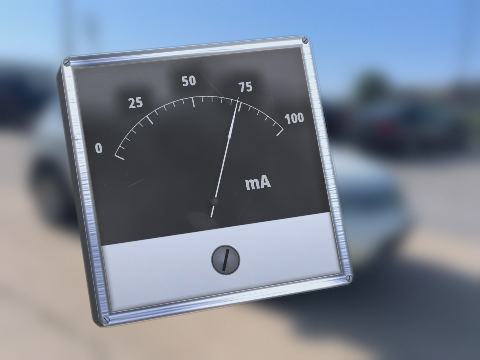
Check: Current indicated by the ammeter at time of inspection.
72.5 mA
